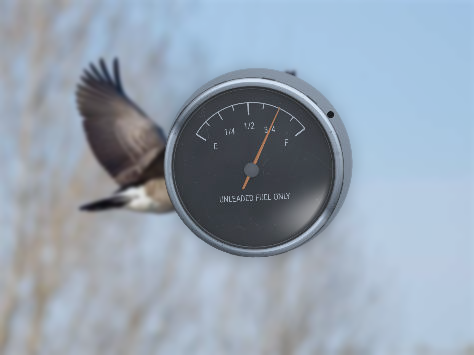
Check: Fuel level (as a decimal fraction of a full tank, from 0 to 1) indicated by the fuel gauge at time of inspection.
0.75
